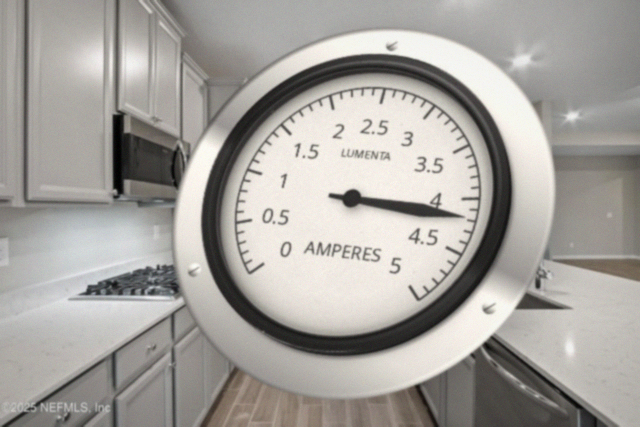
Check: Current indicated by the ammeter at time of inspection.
4.2 A
